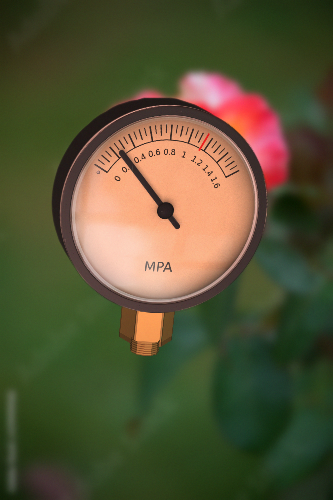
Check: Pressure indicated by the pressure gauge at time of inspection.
0.25 MPa
